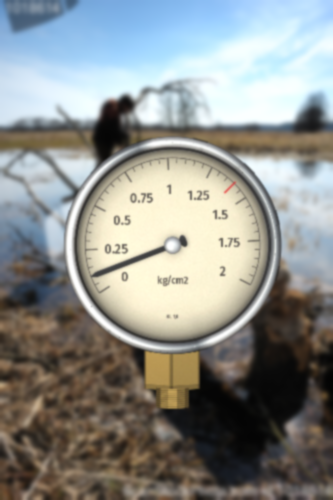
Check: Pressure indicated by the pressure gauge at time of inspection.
0.1 kg/cm²
